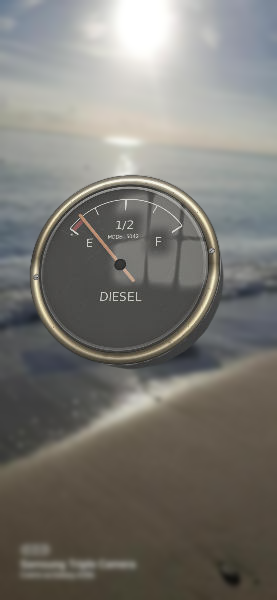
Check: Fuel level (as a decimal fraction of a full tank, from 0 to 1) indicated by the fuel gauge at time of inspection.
0.125
